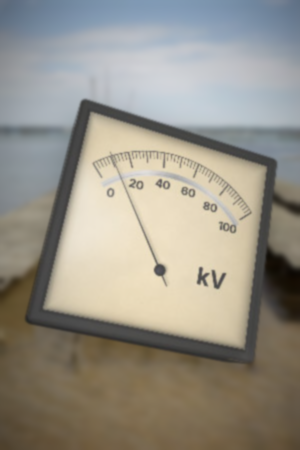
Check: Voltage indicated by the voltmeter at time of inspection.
10 kV
